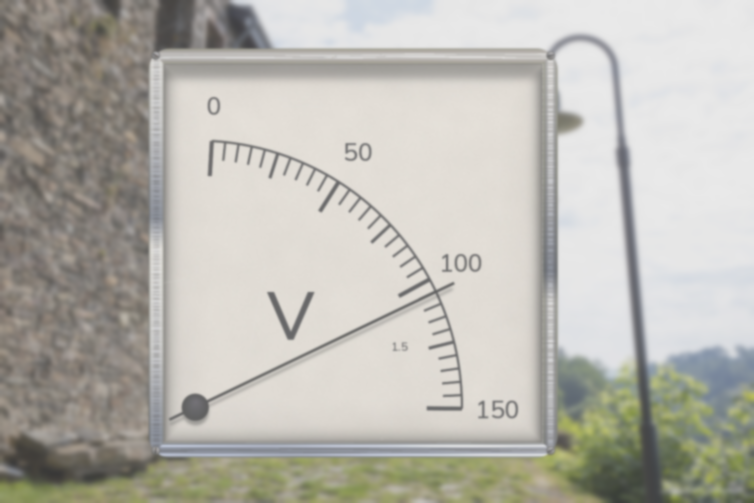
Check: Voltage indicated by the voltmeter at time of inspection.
105 V
